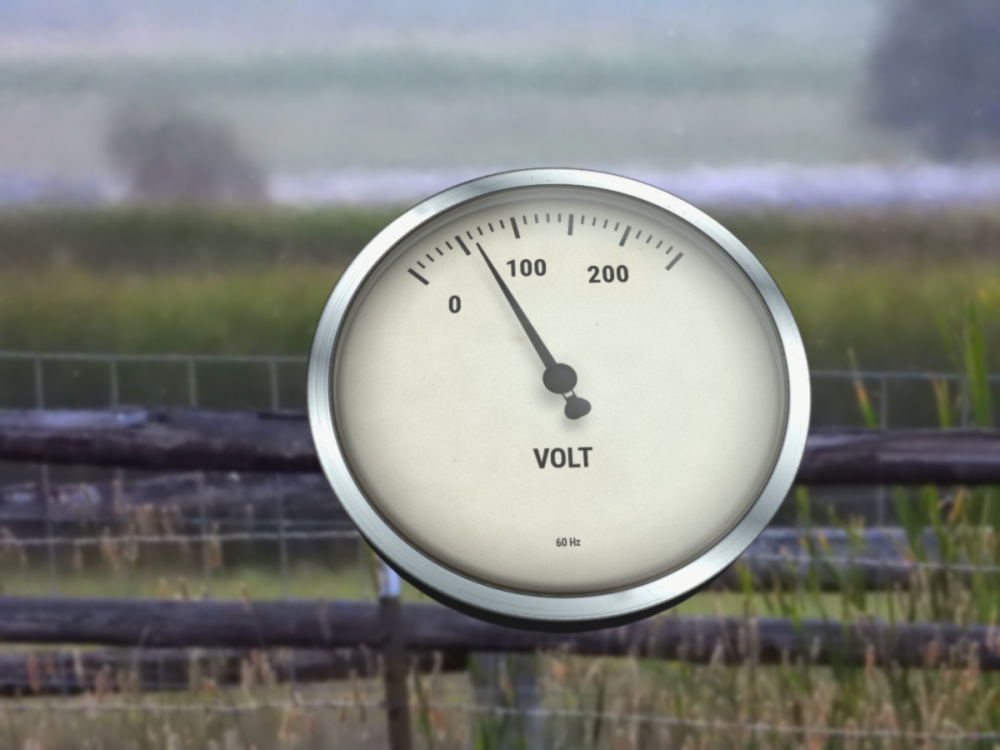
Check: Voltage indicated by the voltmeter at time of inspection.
60 V
